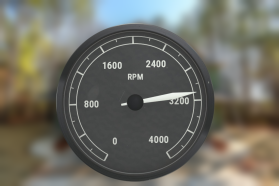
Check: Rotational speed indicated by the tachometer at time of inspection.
3100 rpm
